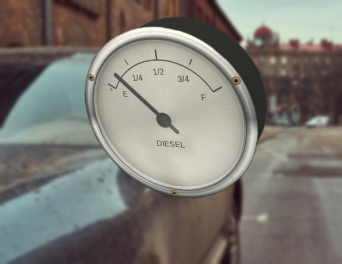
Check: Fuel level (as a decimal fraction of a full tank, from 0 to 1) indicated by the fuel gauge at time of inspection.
0.125
